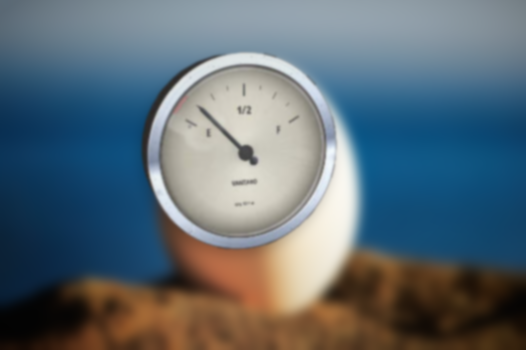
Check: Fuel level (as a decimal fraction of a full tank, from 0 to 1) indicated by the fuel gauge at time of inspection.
0.125
